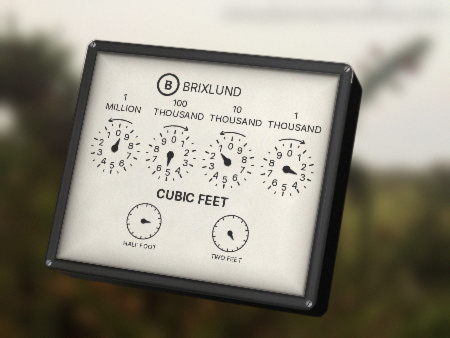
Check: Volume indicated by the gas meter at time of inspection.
951300 ft³
